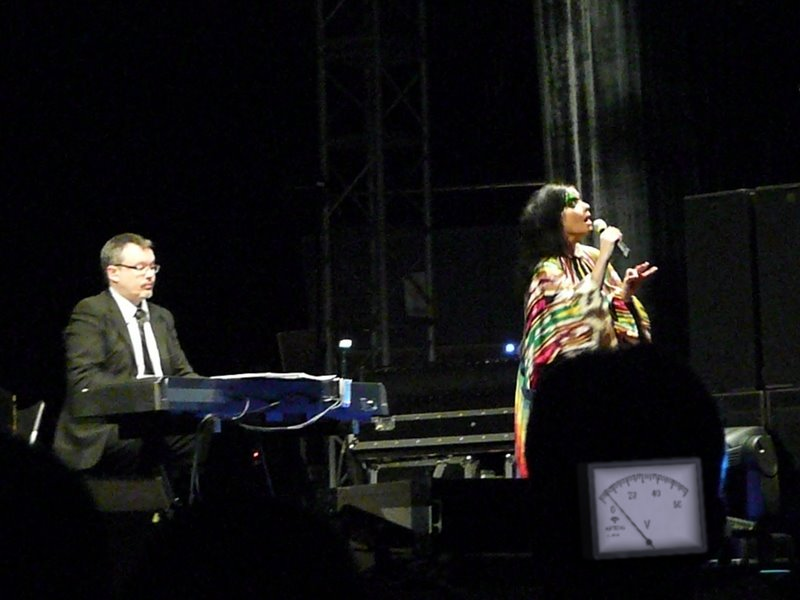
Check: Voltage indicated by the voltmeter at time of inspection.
5 V
